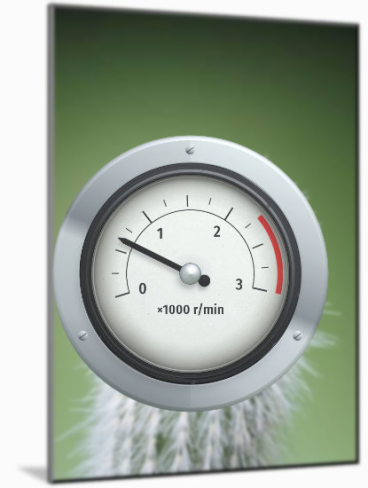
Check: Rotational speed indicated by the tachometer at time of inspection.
625 rpm
